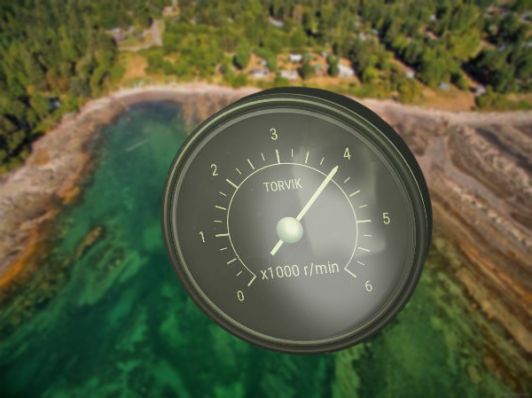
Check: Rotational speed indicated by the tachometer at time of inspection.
4000 rpm
